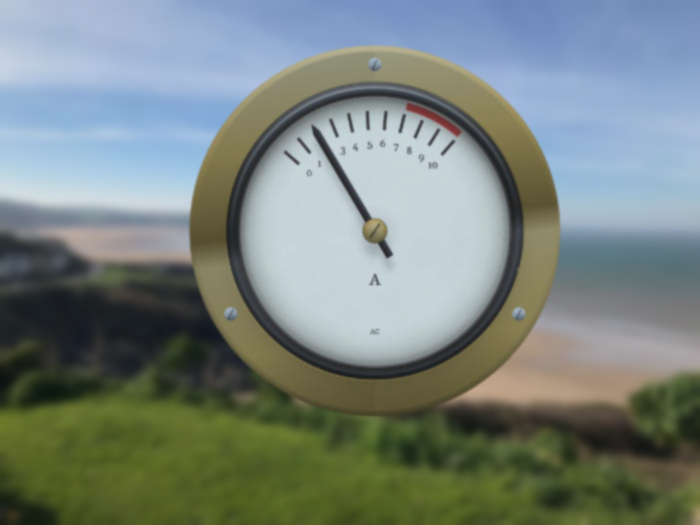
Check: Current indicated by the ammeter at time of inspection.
2 A
